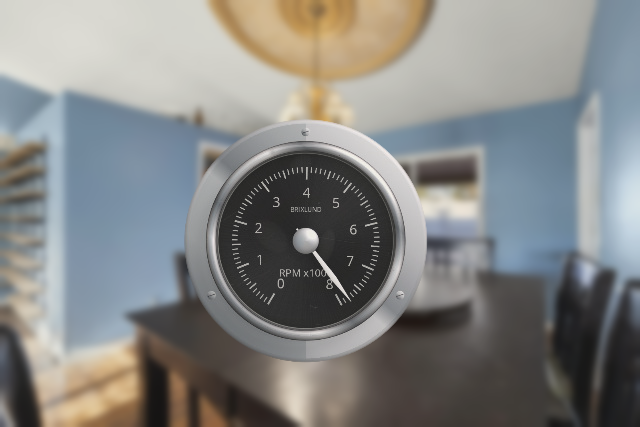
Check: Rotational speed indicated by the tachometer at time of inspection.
7800 rpm
